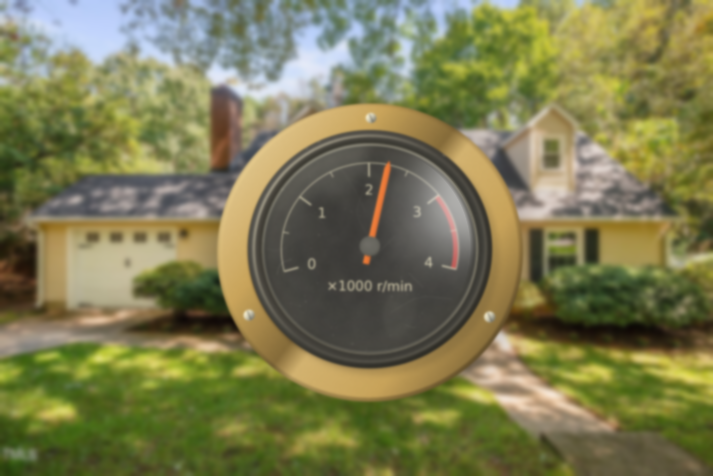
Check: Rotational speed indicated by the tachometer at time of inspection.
2250 rpm
